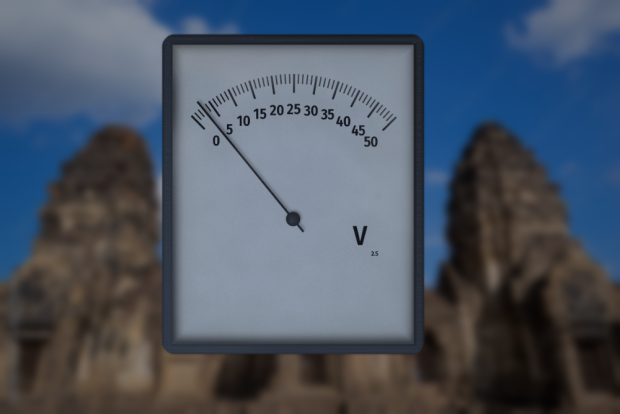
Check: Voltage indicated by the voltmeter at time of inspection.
3 V
